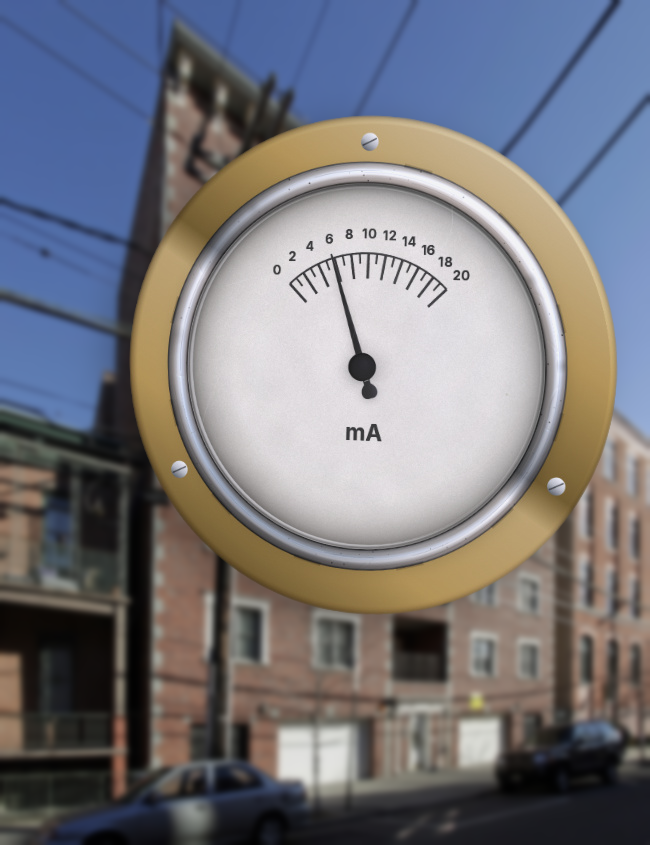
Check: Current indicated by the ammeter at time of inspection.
6 mA
